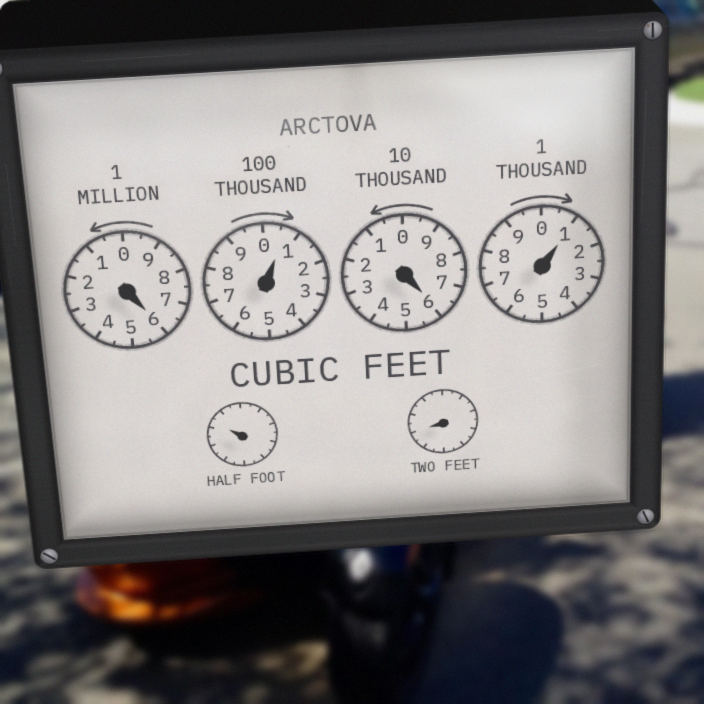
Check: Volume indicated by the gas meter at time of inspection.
606100 ft³
